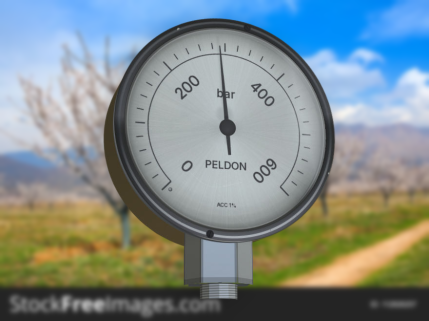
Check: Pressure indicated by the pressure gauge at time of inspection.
290 bar
